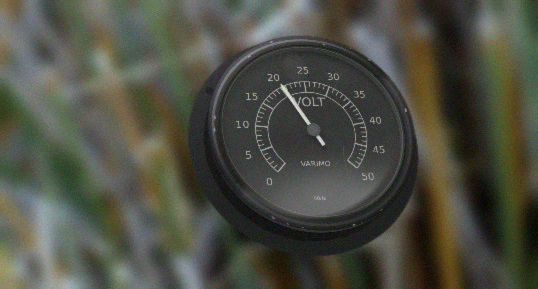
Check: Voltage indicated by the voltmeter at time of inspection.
20 V
